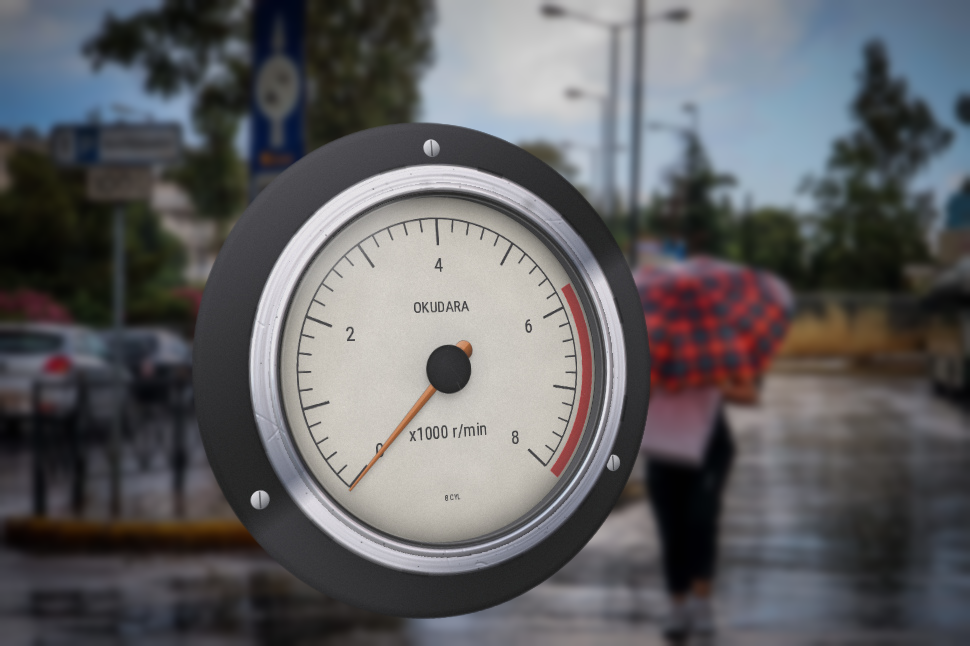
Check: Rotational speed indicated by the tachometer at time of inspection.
0 rpm
